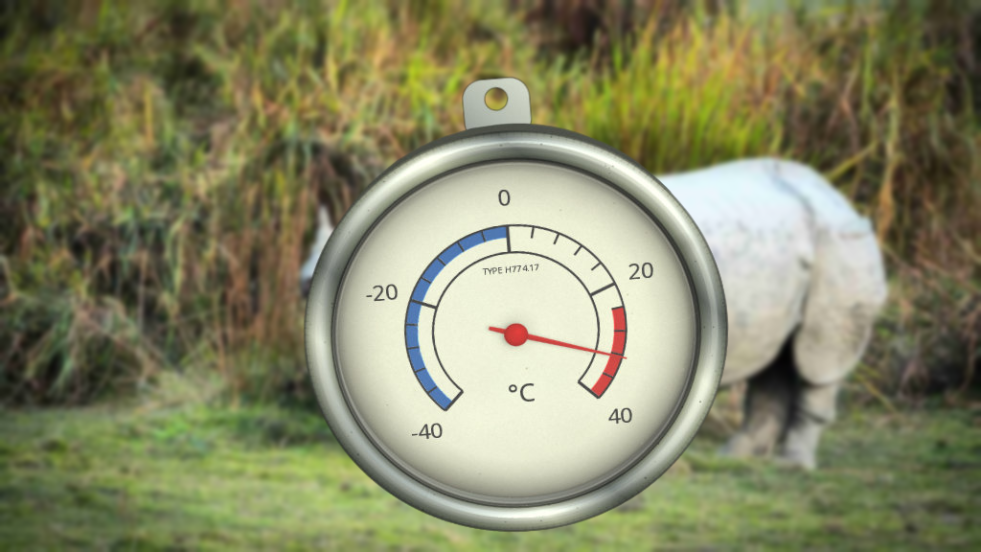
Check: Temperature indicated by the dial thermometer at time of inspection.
32 °C
